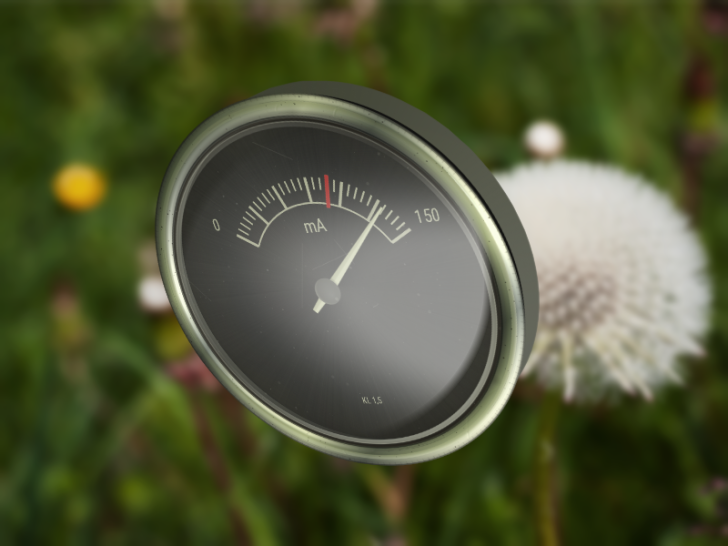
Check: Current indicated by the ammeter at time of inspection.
130 mA
